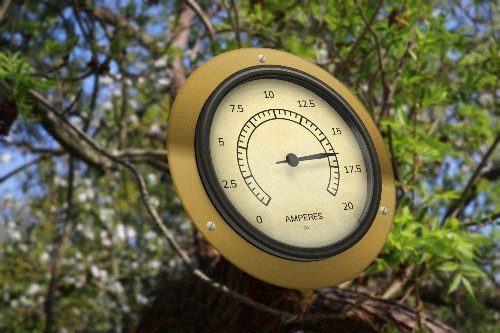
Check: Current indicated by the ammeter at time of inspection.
16.5 A
